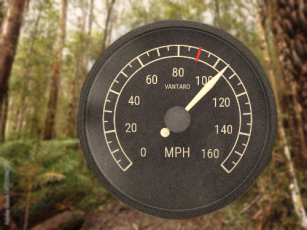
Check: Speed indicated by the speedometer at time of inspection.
105 mph
